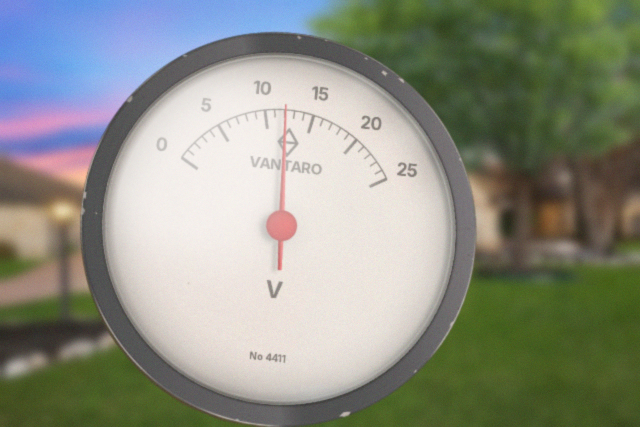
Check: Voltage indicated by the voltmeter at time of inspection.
12 V
